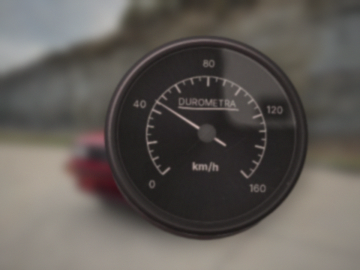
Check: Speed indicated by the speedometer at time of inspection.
45 km/h
